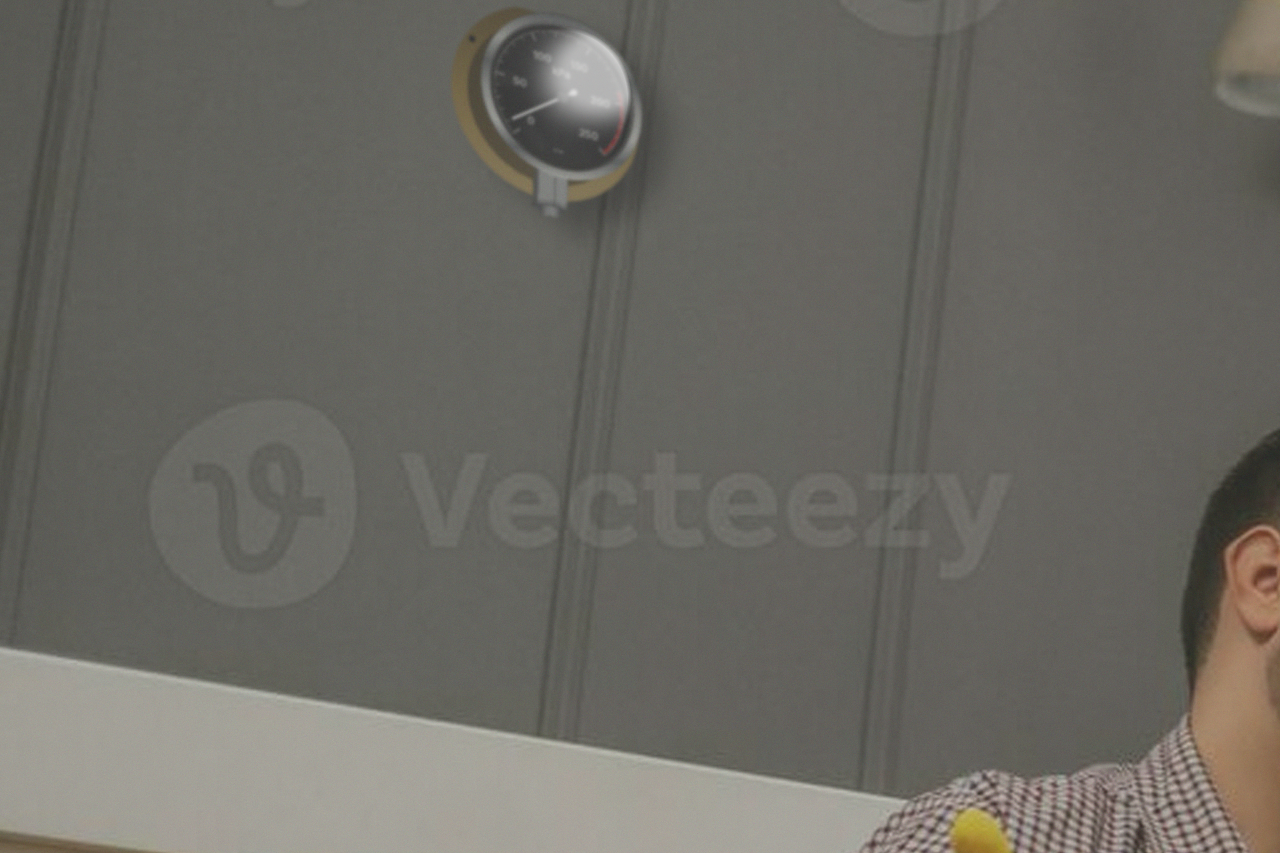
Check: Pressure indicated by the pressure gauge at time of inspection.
10 kPa
